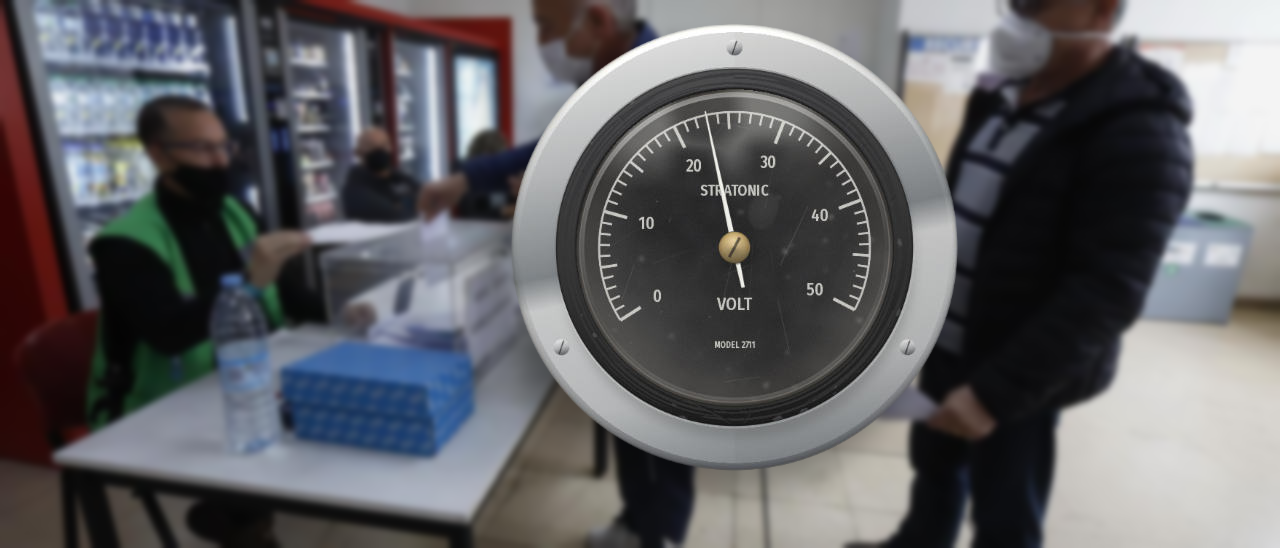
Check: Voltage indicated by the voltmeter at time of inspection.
23 V
